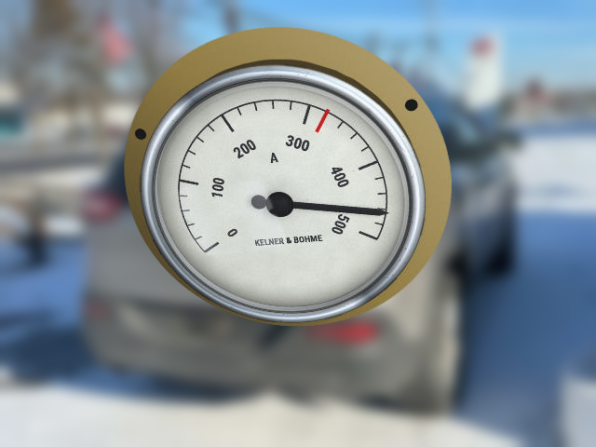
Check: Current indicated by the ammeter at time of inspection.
460 A
